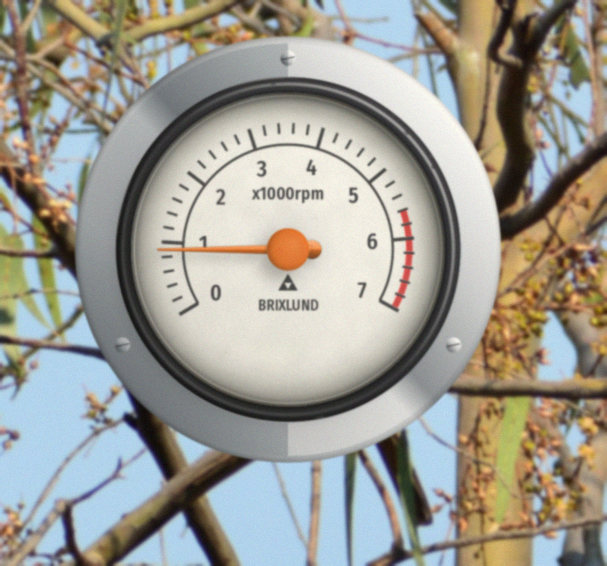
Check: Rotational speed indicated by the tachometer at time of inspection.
900 rpm
